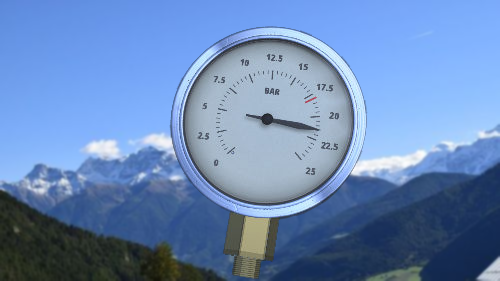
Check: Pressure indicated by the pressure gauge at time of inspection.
21.5 bar
